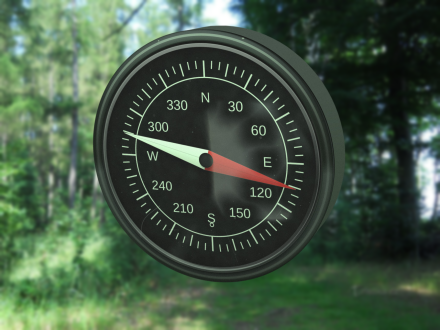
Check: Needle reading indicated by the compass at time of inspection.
105 °
